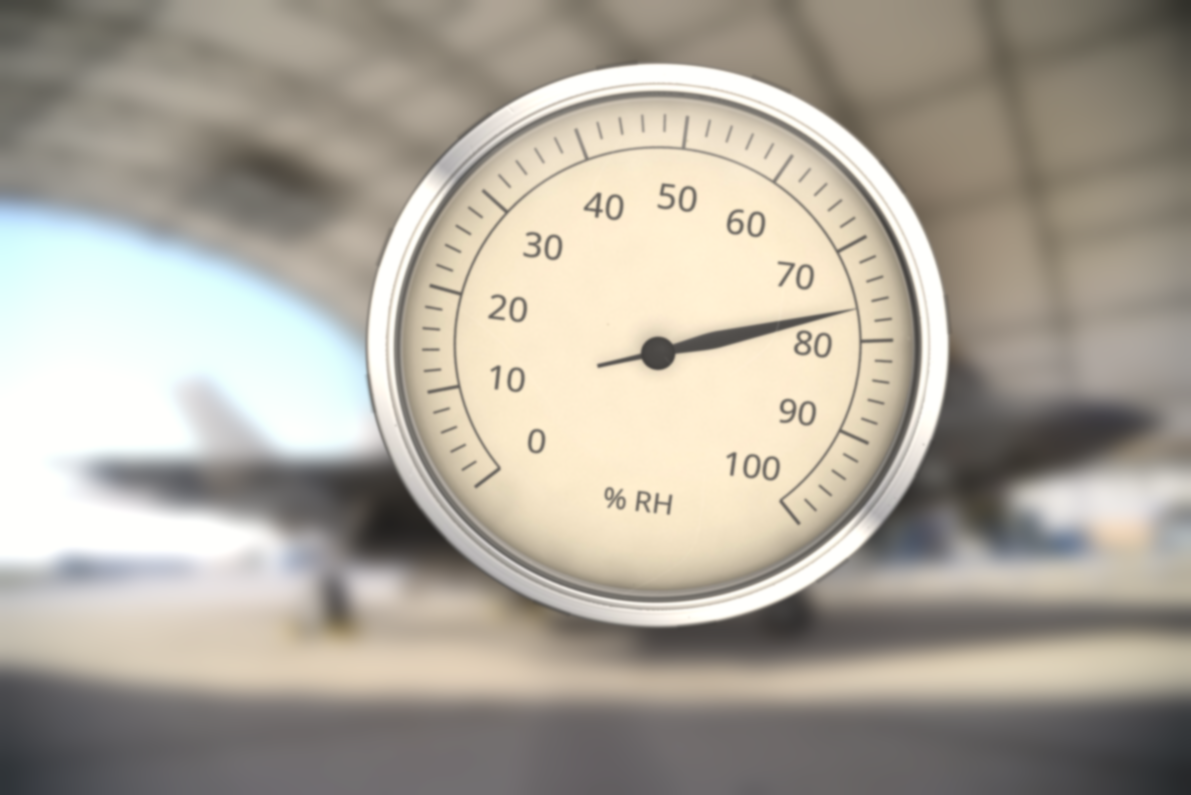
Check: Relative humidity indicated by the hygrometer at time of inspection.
76 %
